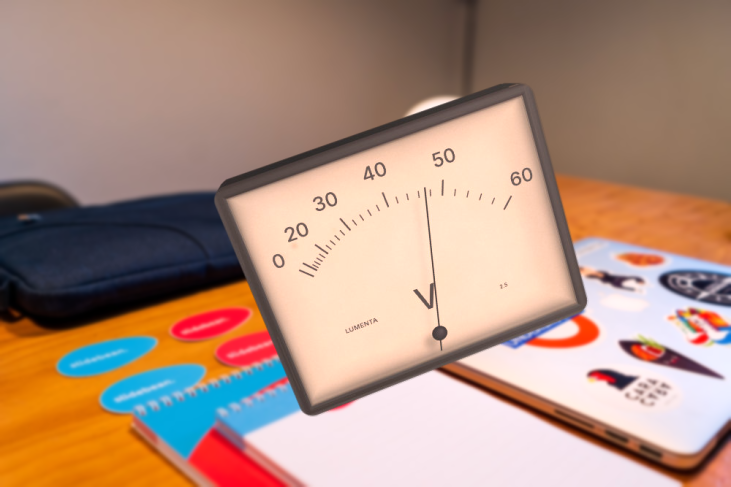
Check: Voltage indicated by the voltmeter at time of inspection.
47 V
